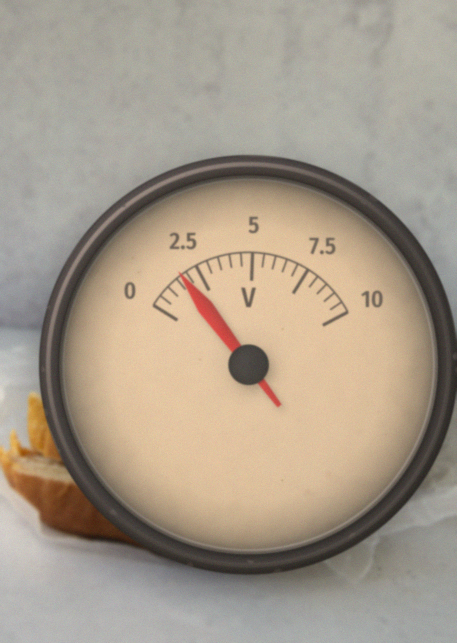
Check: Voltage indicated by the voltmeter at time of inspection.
1.75 V
